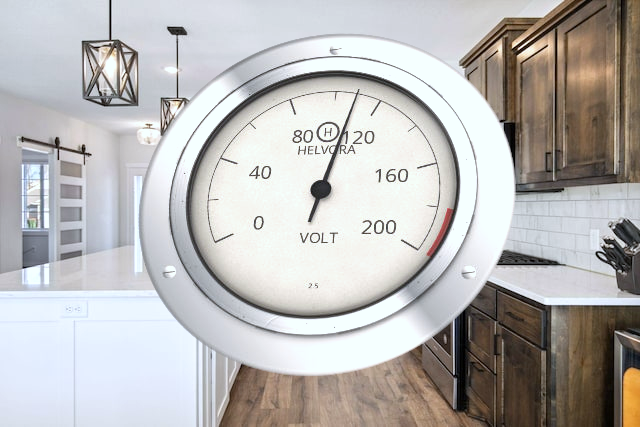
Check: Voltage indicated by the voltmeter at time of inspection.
110 V
